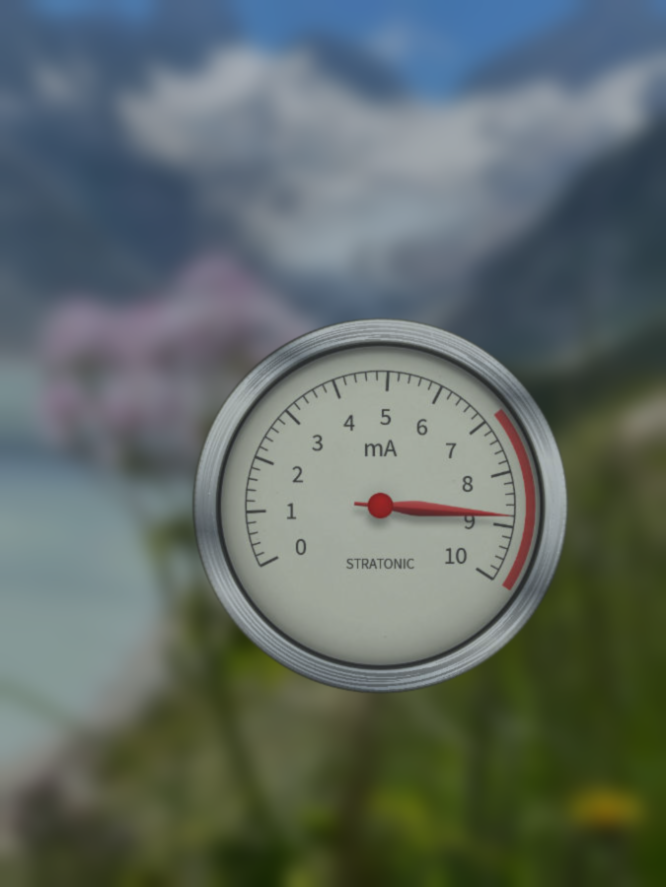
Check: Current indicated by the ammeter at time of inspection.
8.8 mA
